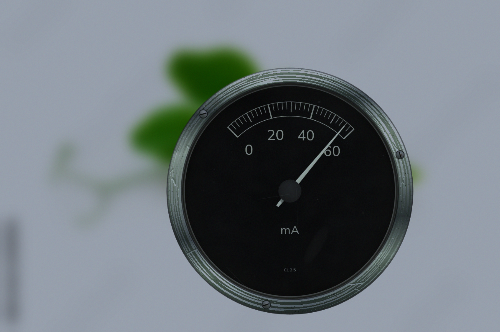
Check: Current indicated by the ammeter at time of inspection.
56 mA
